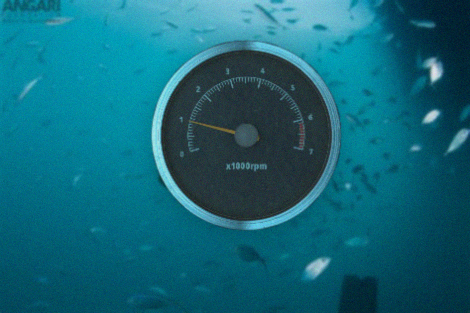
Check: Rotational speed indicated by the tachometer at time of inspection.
1000 rpm
